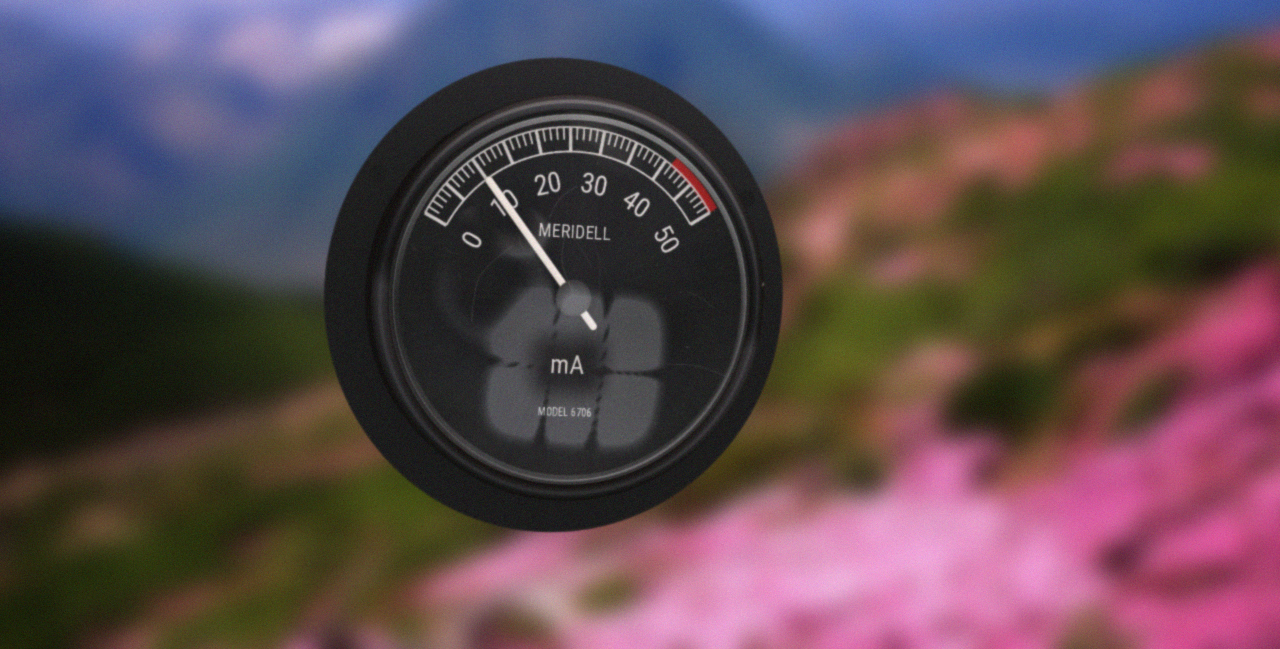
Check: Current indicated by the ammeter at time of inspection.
10 mA
